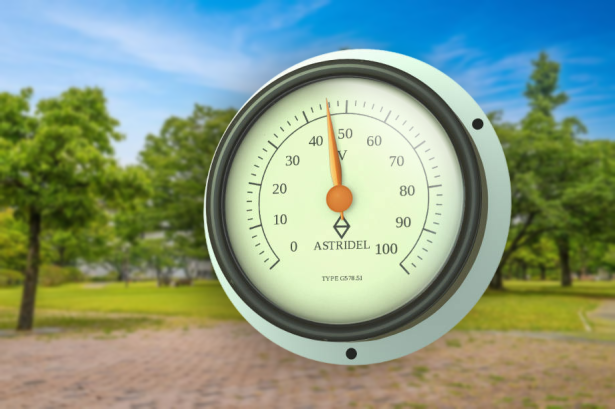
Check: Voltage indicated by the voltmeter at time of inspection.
46 V
